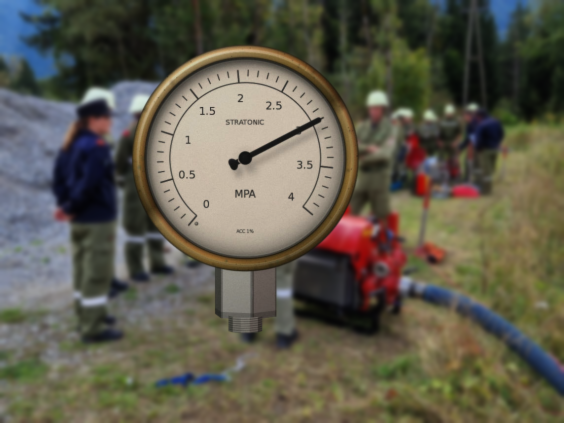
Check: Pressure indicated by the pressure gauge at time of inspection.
3 MPa
